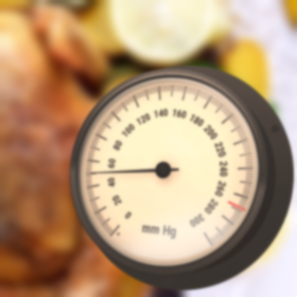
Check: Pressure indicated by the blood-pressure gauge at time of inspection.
50 mmHg
